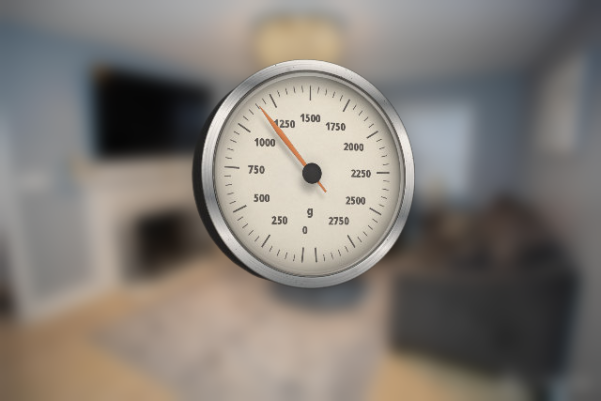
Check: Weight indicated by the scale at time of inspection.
1150 g
